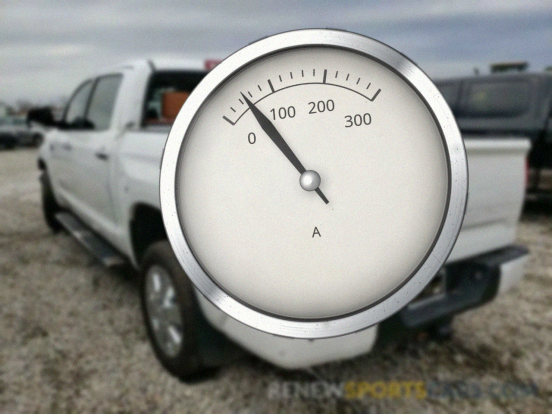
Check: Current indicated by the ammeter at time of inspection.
50 A
